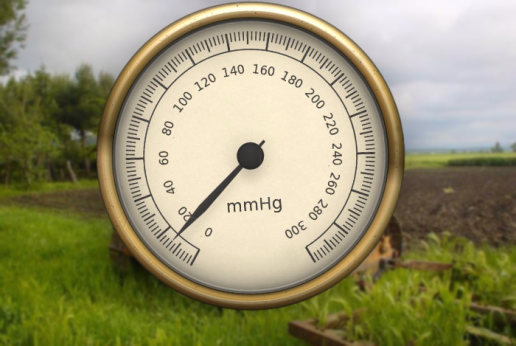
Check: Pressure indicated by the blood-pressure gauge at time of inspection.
14 mmHg
